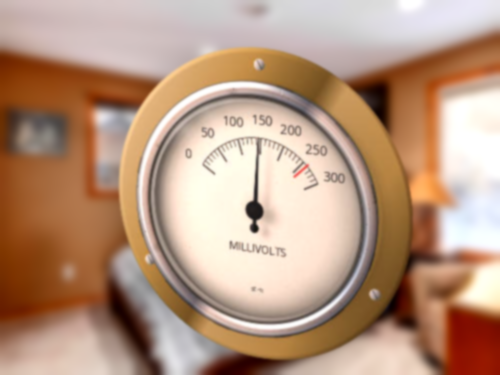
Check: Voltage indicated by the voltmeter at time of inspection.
150 mV
